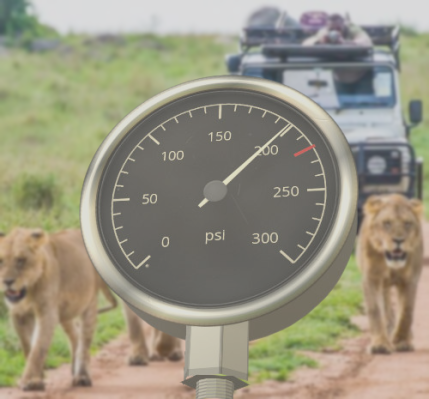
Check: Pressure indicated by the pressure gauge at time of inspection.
200 psi
